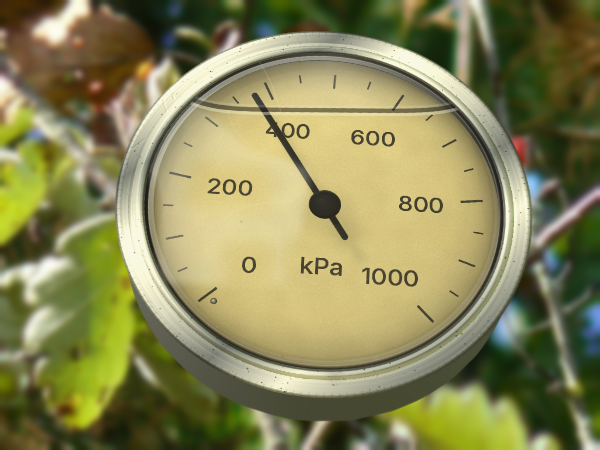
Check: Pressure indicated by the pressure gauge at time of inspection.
375 kPa
